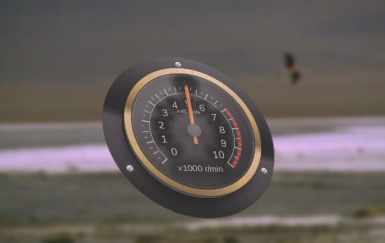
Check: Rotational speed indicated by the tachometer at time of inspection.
5000 rpm
